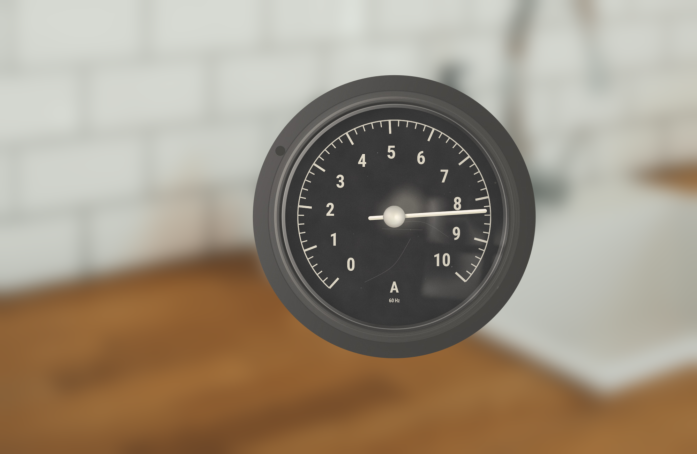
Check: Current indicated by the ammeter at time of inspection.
8.3 A
